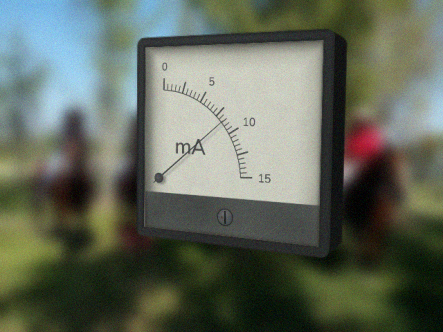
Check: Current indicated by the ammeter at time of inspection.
8.5 mA
